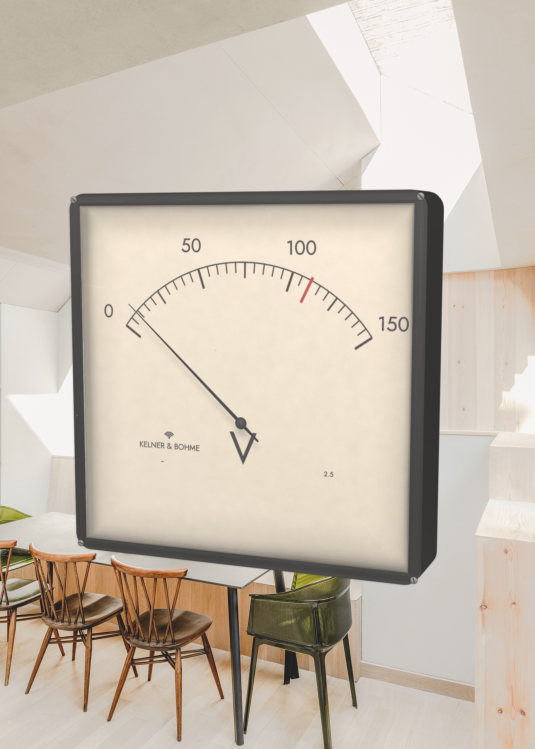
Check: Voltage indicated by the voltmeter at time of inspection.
10 V
